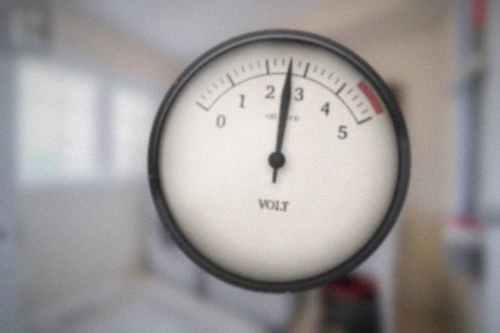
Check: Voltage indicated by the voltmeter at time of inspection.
2.6 V
